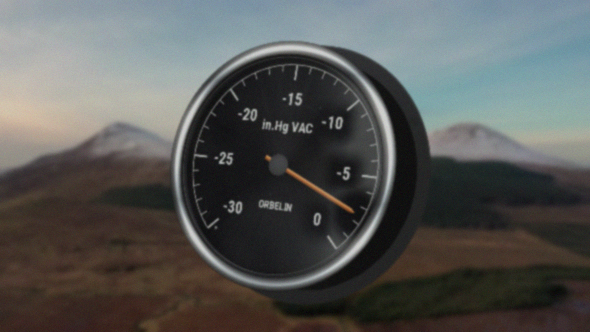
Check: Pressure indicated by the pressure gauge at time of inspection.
-2.5 inHg
